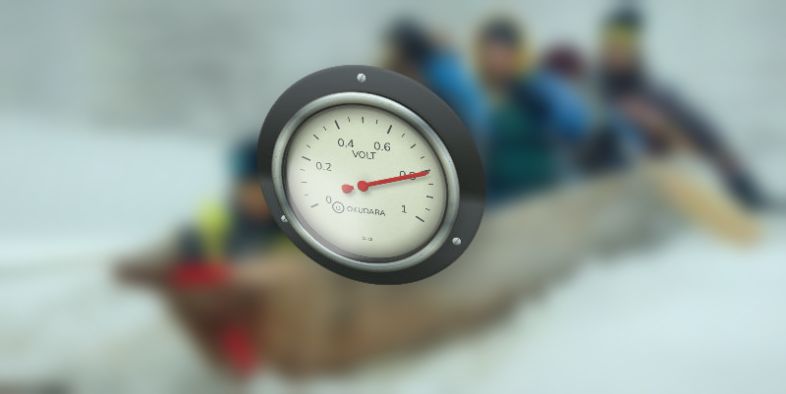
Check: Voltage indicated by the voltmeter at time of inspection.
0.8 V
